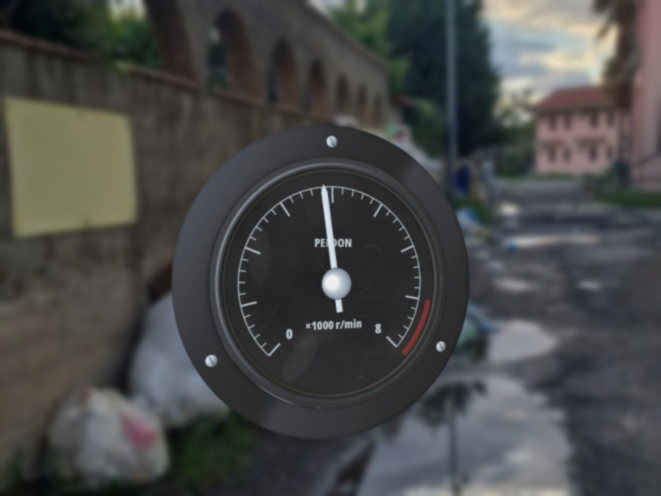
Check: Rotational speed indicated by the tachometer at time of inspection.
3800 rpm
